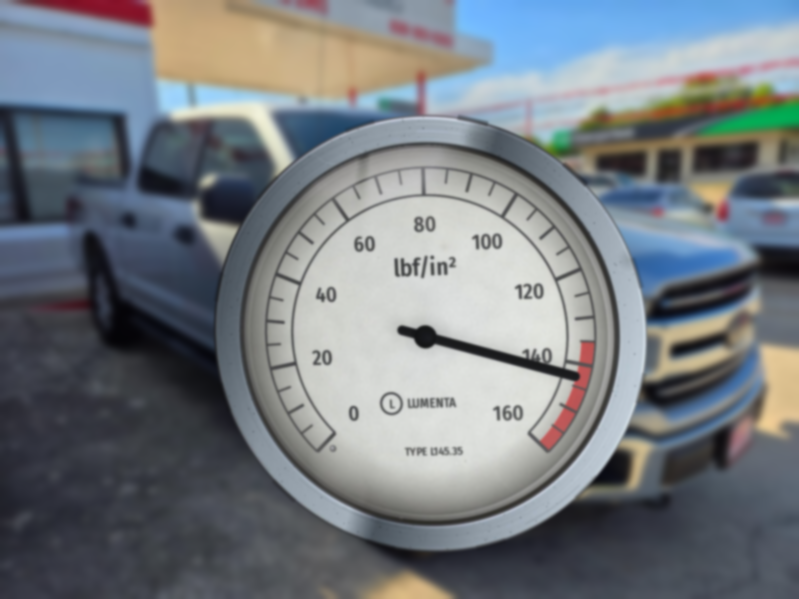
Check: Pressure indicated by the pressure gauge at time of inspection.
142.5 psi
